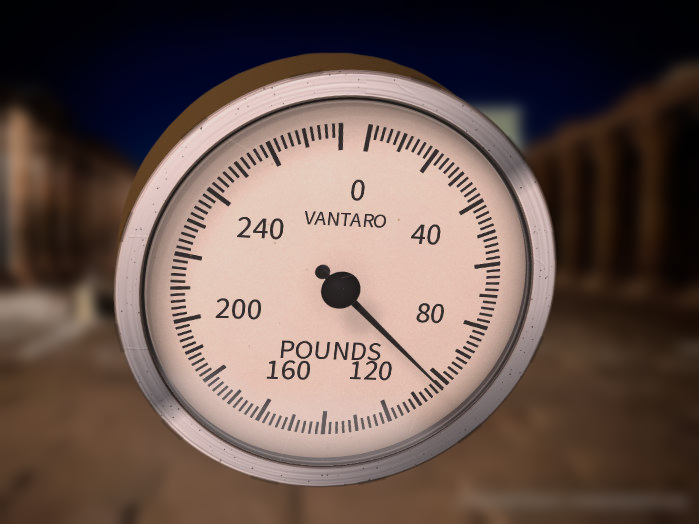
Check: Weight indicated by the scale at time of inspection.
102 lb
